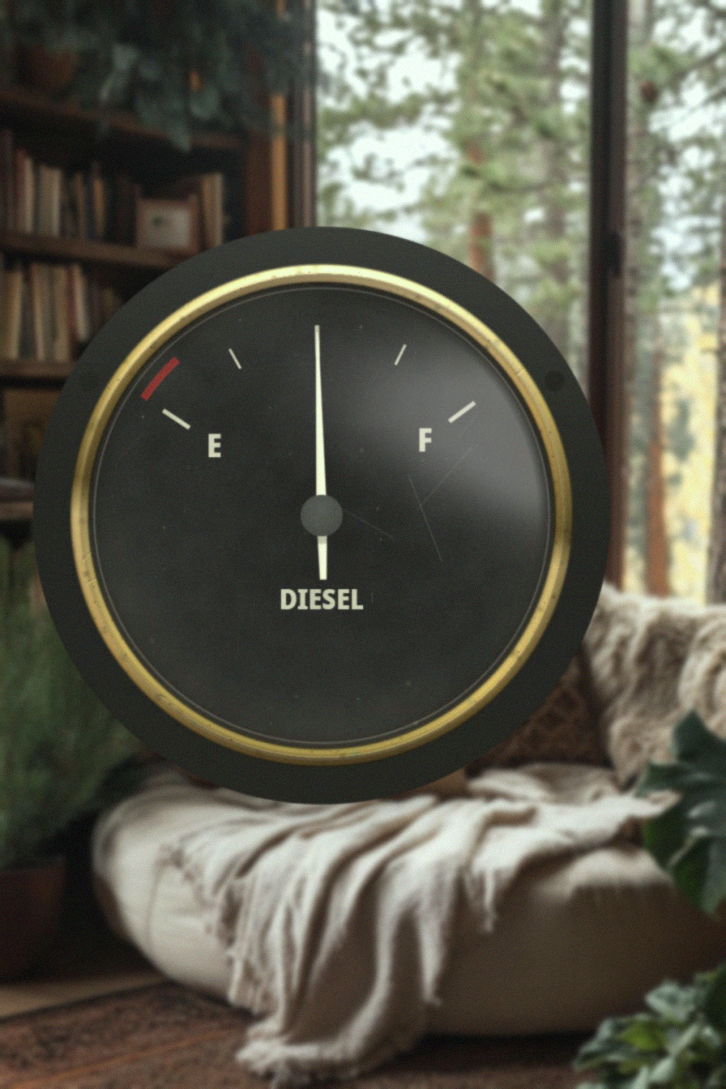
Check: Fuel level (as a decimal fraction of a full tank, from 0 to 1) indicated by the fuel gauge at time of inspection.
0.5
